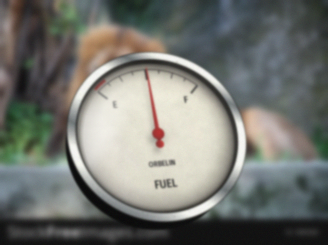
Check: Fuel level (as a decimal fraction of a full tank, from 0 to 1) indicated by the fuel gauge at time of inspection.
0.5
